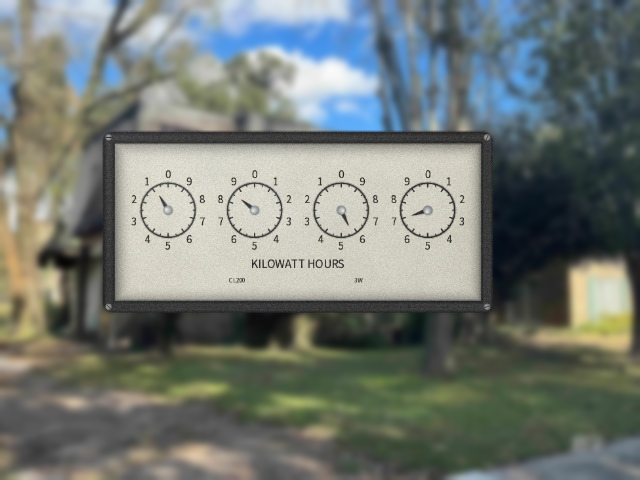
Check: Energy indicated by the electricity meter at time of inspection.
857 kWh
